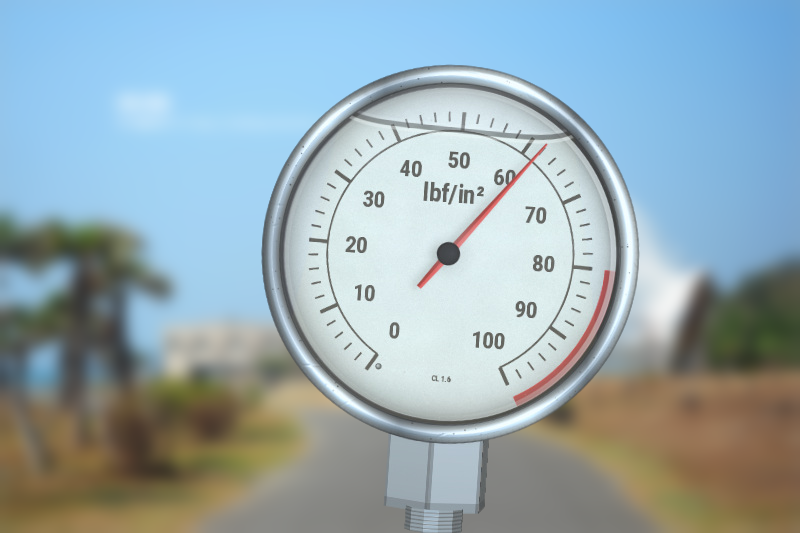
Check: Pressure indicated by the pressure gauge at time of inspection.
62 psi
